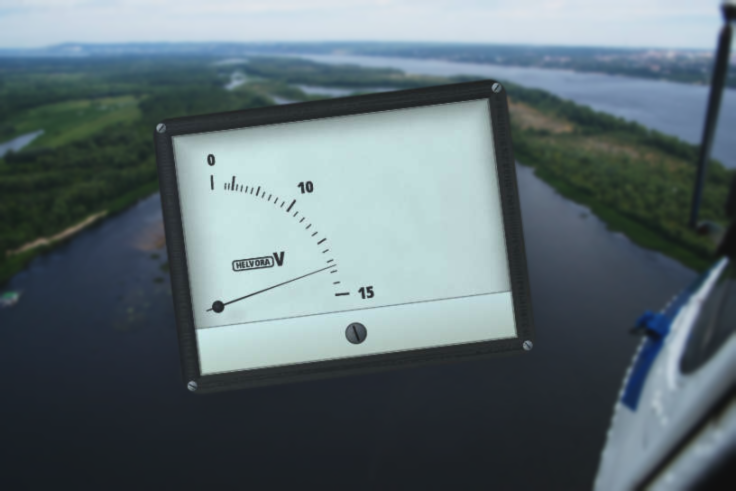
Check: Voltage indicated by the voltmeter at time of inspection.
13.75 V
